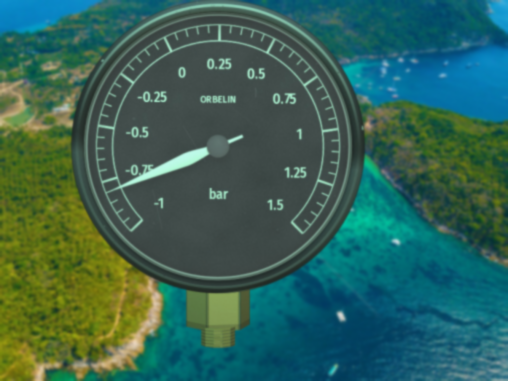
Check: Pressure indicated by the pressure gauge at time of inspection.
-0.8 bar
